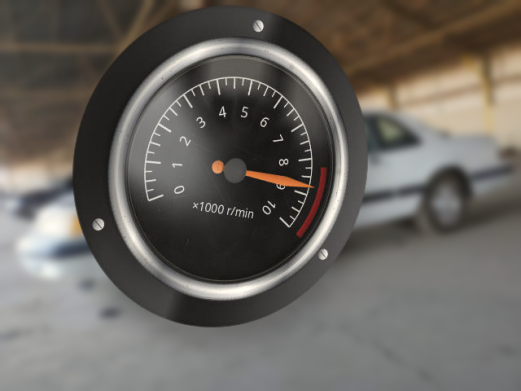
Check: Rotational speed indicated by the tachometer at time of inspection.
8750 rpm
